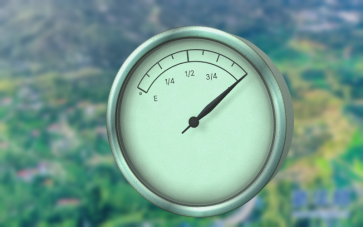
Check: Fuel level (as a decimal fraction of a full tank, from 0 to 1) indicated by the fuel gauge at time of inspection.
1
